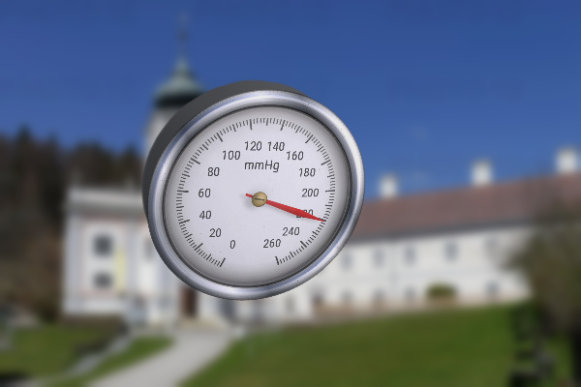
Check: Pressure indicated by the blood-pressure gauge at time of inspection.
220 mmHg
